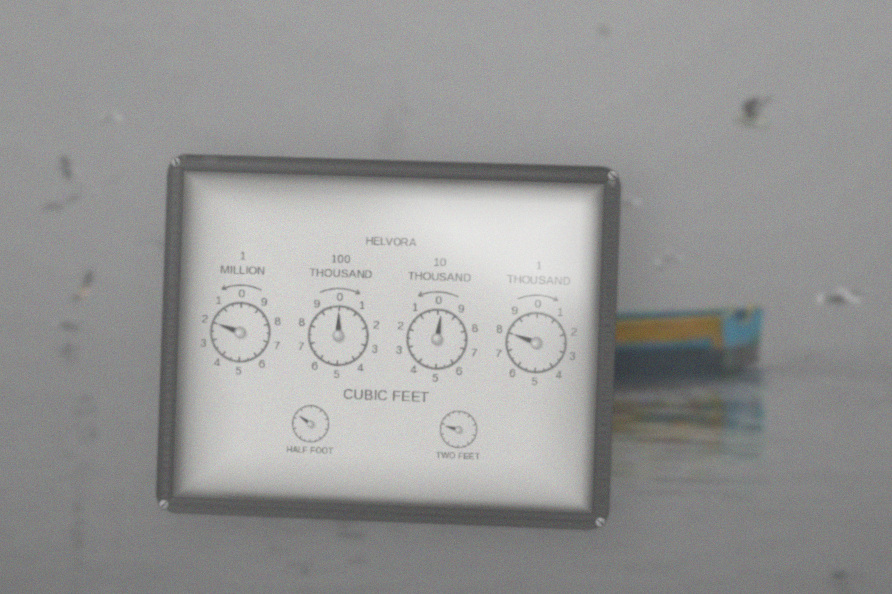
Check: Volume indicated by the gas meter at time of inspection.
199800 ft³
